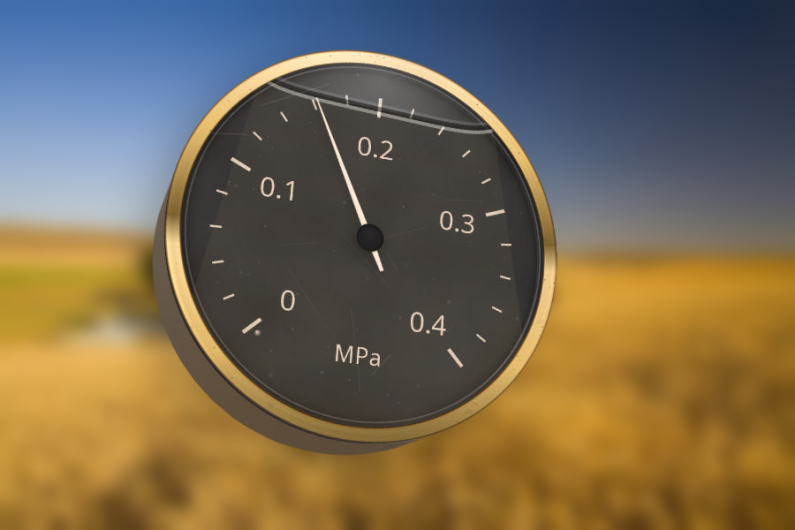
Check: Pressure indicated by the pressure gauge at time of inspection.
0.16 MPa
